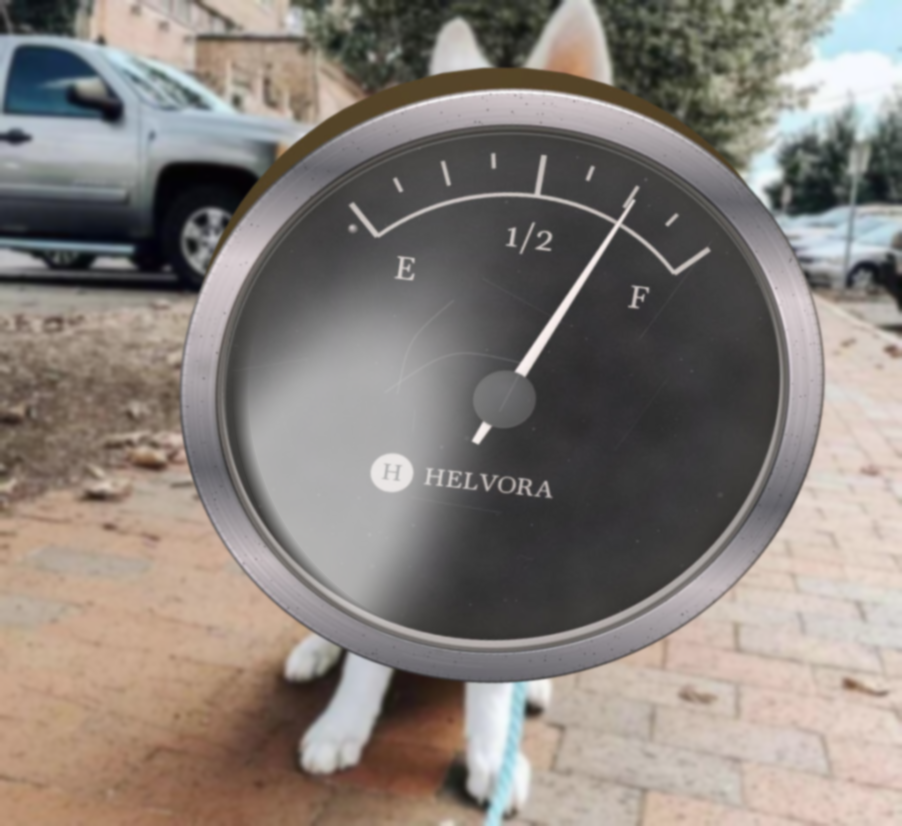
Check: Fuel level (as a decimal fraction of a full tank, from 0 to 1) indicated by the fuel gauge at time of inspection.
0.75
